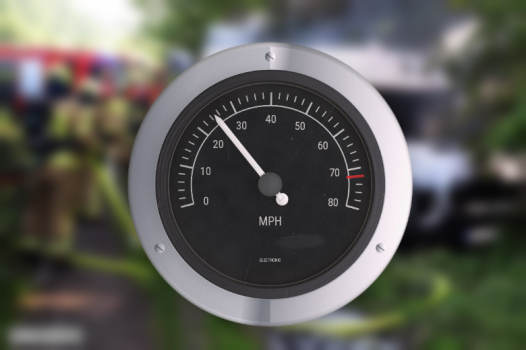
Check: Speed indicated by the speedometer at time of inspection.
25 mph
